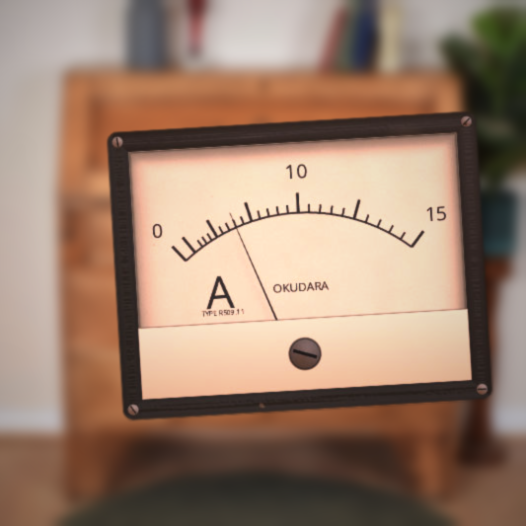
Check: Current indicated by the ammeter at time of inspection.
6.5 A
